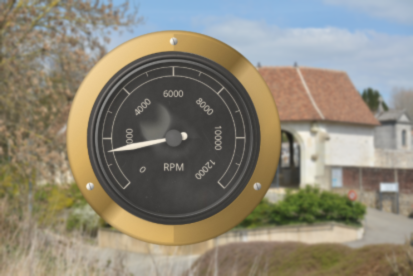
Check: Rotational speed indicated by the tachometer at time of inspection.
1500 rpm
